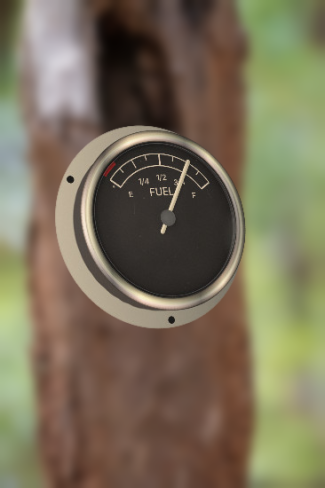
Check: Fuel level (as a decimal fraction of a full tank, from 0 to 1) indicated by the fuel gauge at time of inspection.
0.75
